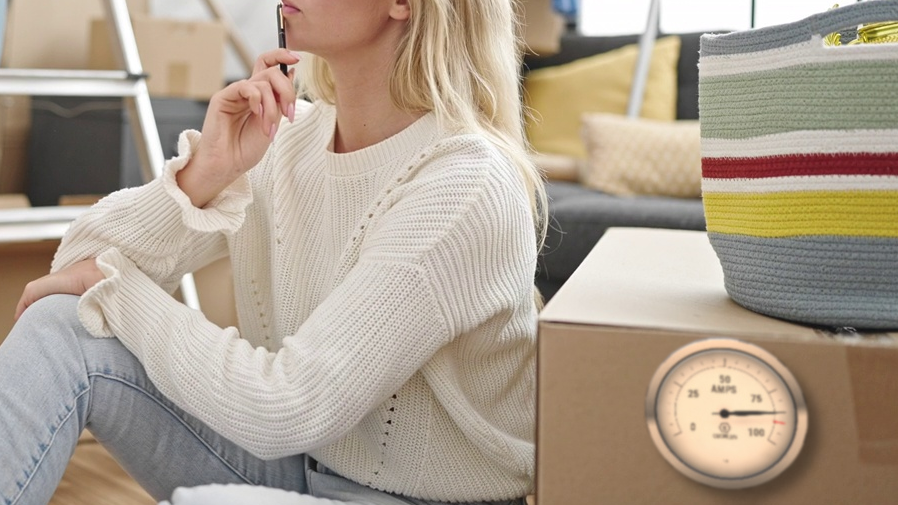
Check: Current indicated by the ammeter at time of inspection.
85 A
